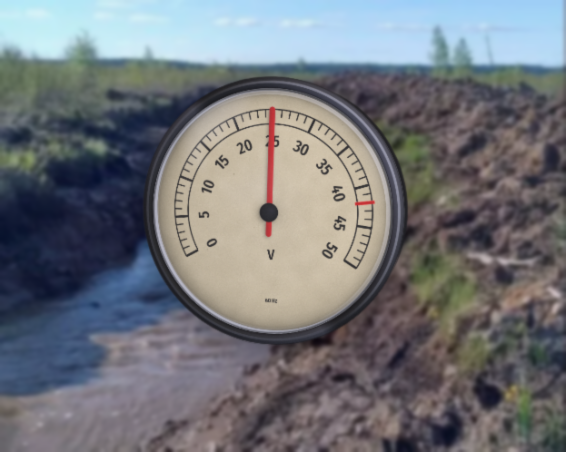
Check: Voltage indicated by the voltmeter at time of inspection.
25 V
